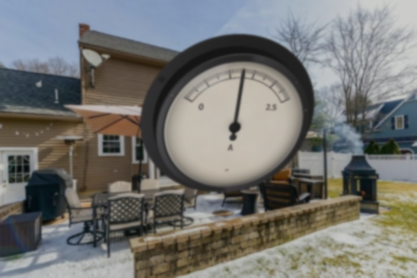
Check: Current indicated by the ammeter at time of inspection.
1.25 A
